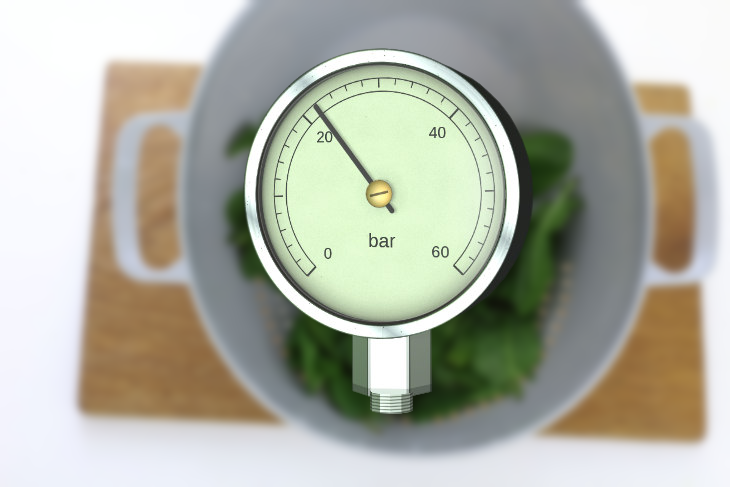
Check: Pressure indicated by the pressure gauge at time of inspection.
22 bar
